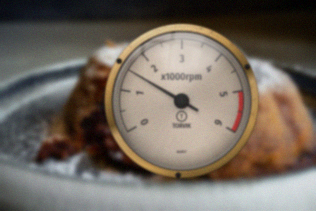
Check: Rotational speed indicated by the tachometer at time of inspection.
1500 rpm
